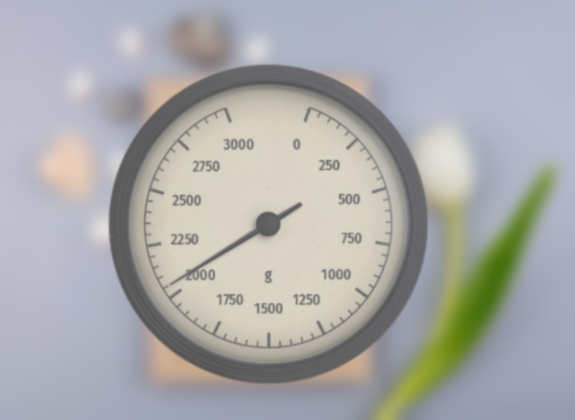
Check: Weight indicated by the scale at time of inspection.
2050 g
